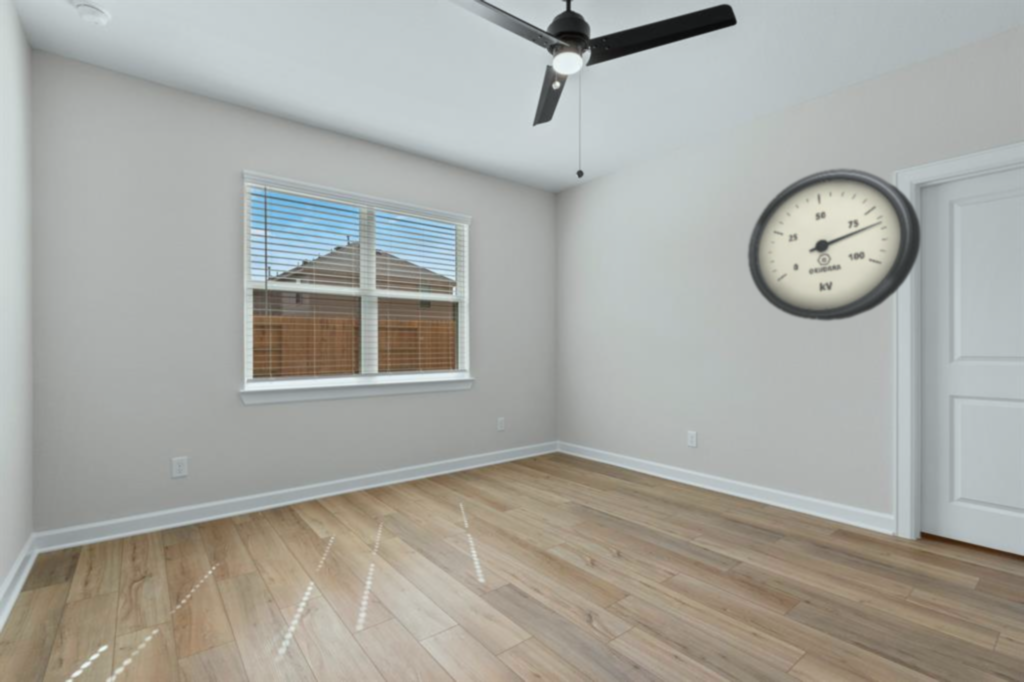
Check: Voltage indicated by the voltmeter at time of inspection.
82.5 kV
